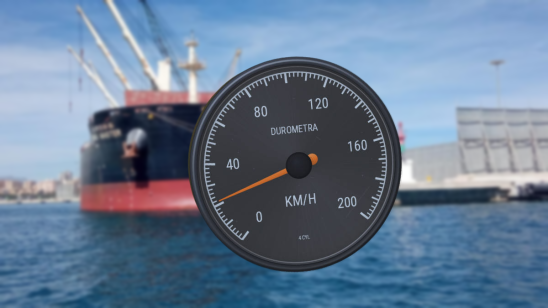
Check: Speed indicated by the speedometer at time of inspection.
22 km/h
